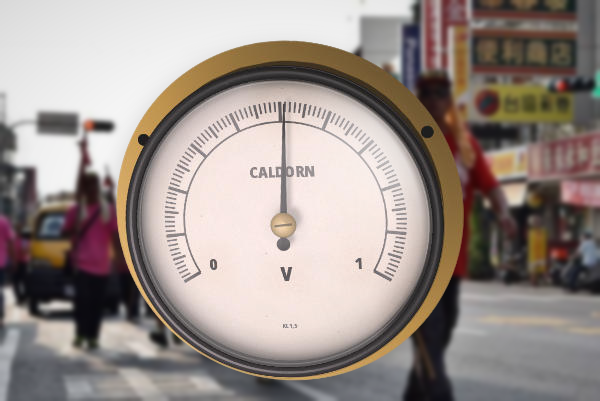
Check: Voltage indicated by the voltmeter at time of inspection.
0.51 V
